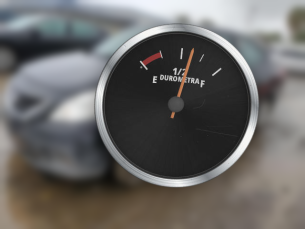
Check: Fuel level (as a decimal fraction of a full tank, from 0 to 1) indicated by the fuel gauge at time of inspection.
0.625
